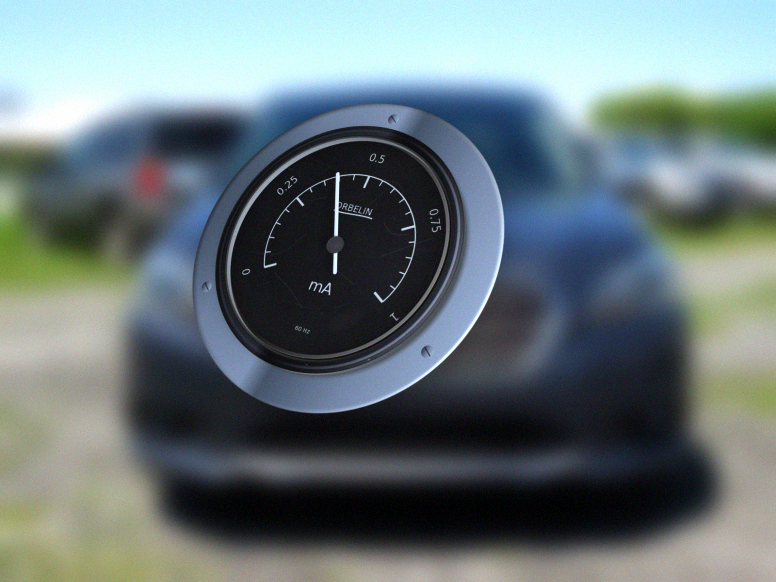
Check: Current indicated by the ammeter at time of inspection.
0.4 mA
